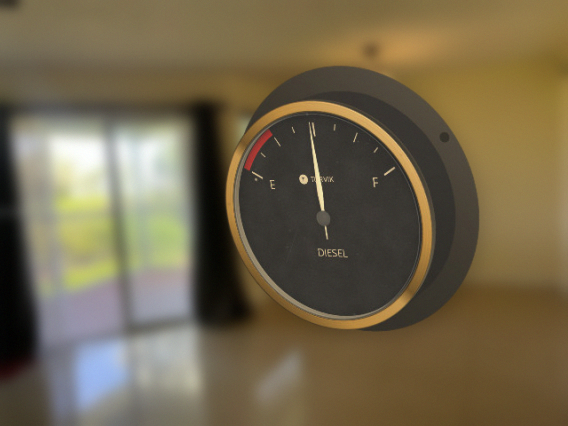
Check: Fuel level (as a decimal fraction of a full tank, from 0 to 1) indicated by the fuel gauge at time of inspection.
0.5
